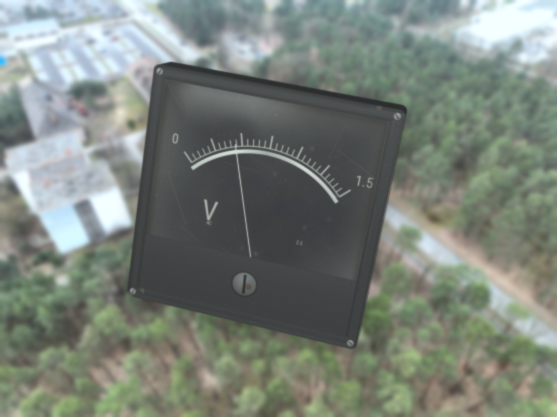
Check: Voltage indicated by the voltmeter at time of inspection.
0.45 V
